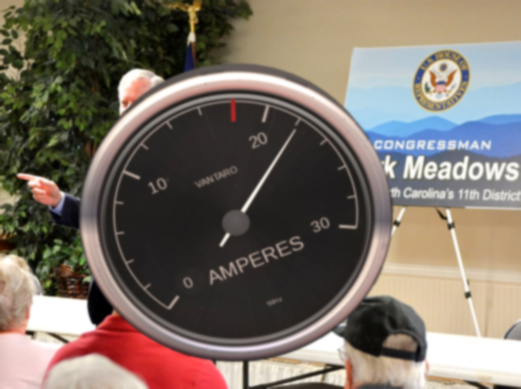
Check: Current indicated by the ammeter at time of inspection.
22 A
